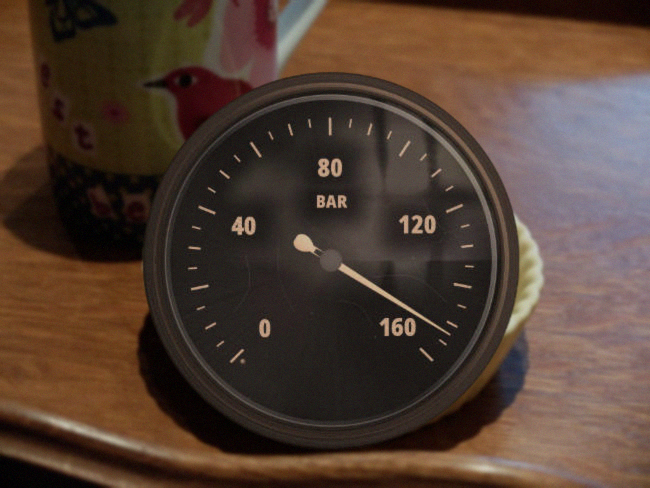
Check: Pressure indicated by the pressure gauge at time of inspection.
152.5 bar
